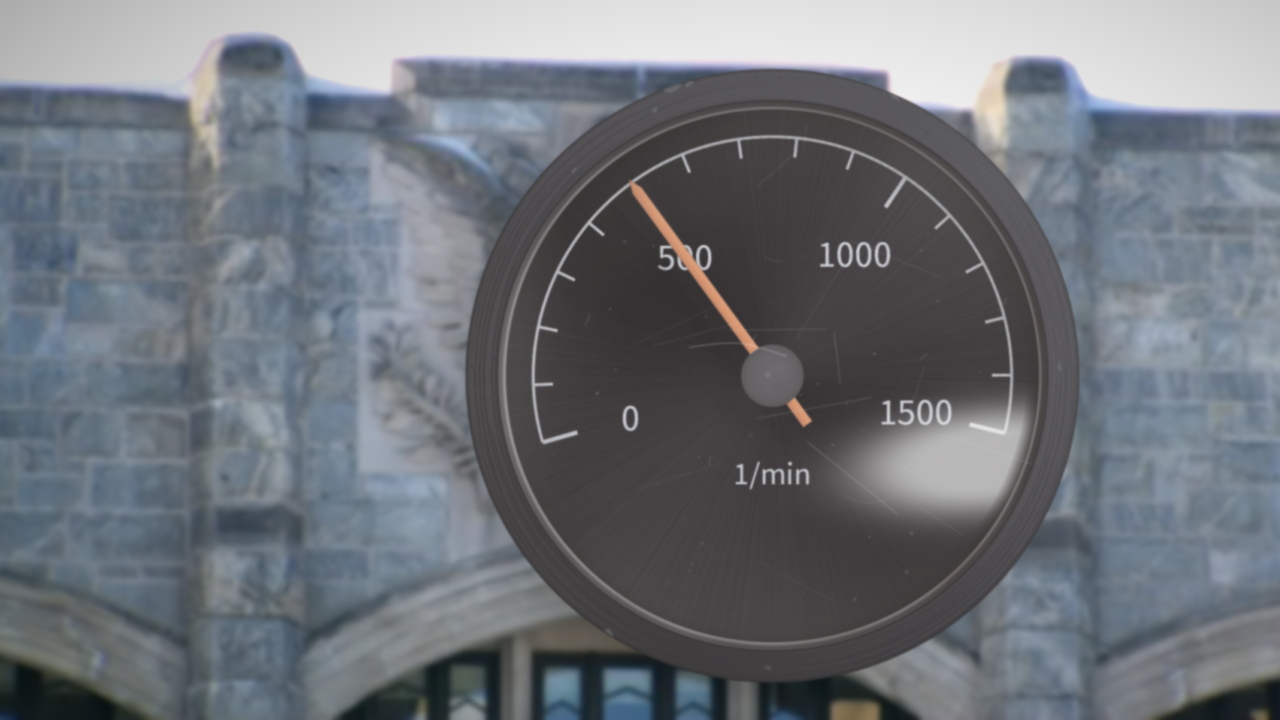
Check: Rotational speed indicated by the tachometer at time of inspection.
500 rpm
